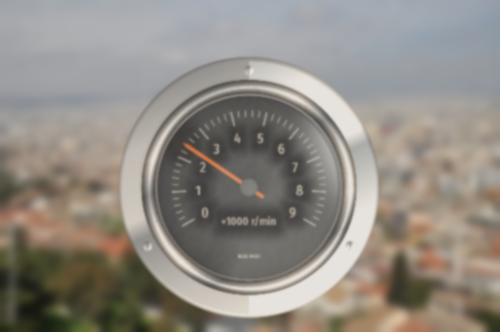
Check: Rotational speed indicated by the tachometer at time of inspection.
2400 rpm
